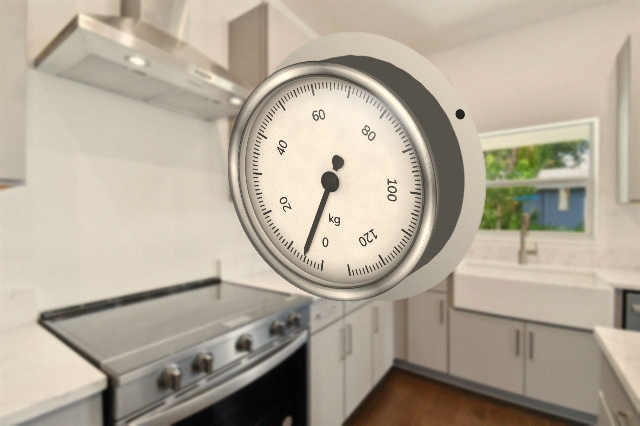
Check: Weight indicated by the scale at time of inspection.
5 kg
